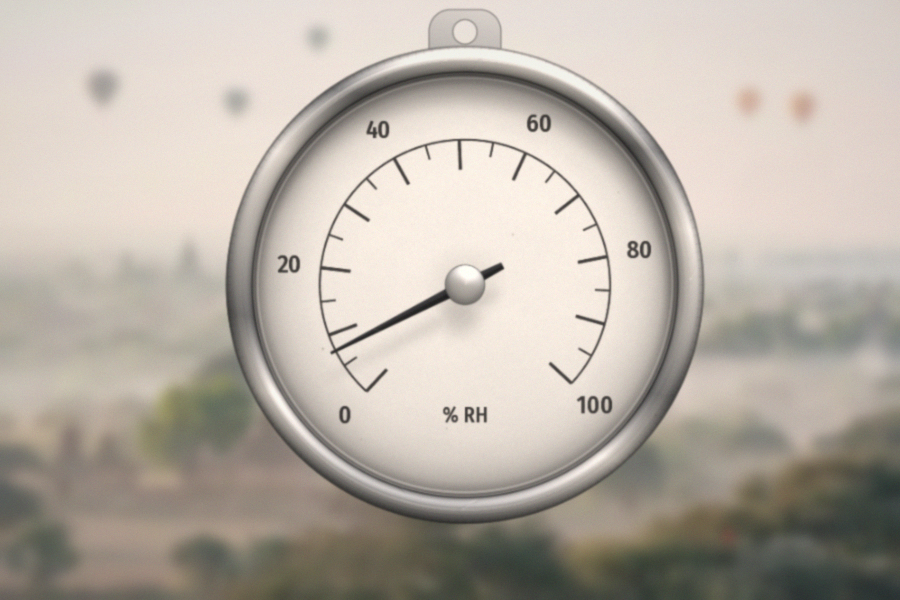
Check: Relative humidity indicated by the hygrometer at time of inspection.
7.5 %
